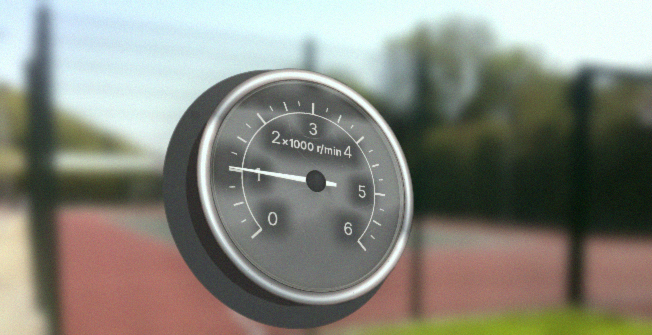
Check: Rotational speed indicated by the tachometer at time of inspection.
1000 rpm
